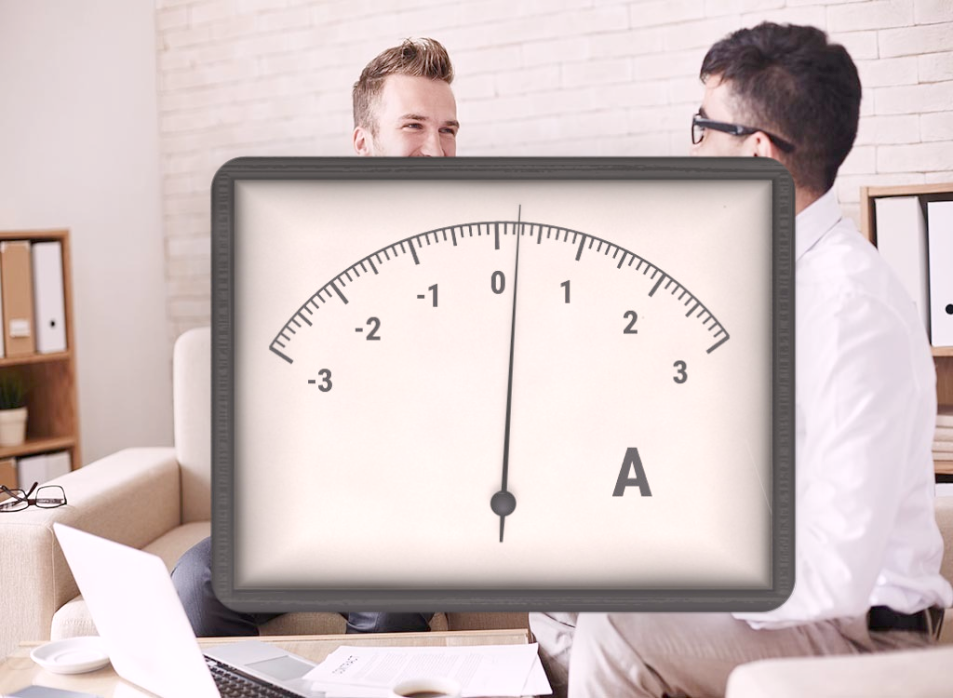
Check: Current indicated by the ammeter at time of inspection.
0.25 A
